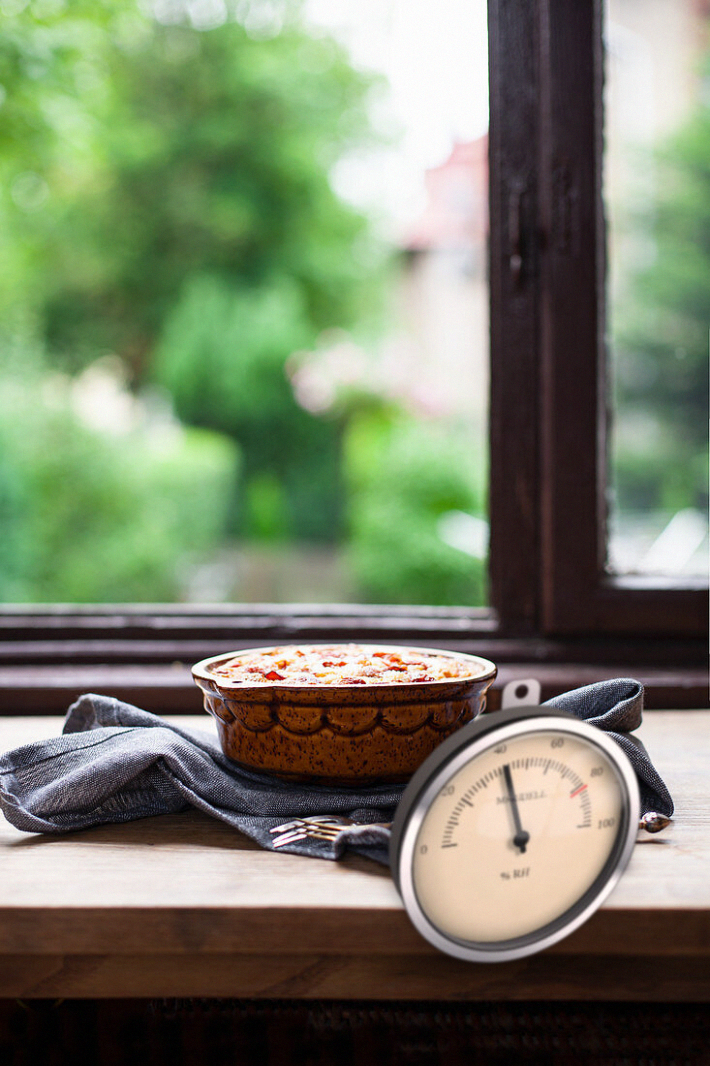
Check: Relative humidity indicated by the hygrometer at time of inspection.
40 %
